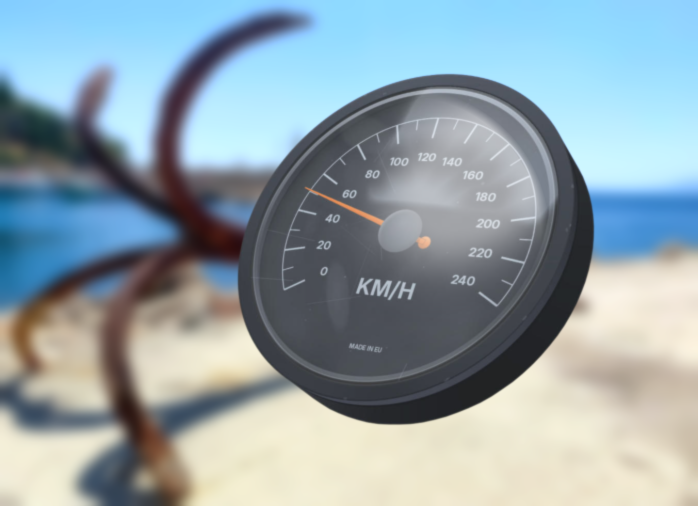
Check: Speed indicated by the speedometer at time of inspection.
50 km/h
